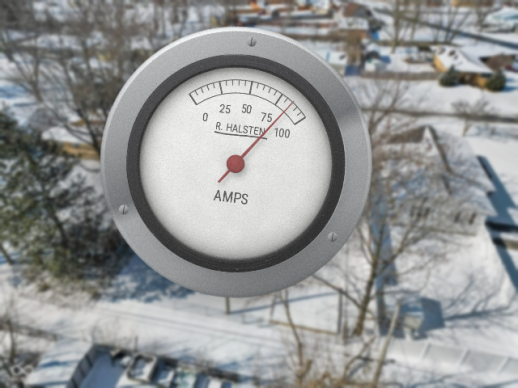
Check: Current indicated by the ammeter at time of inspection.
85 A
